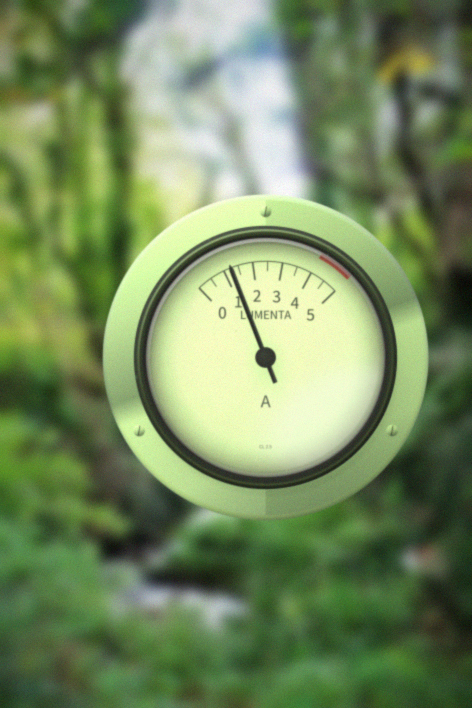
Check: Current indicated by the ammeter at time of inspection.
1.25 A
